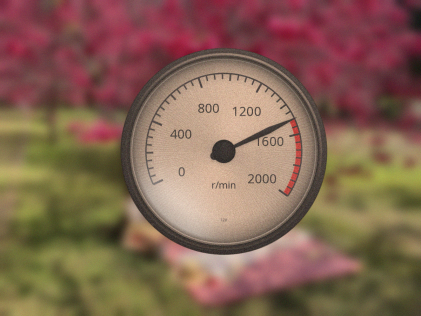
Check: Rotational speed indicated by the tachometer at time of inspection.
1500 rpm
